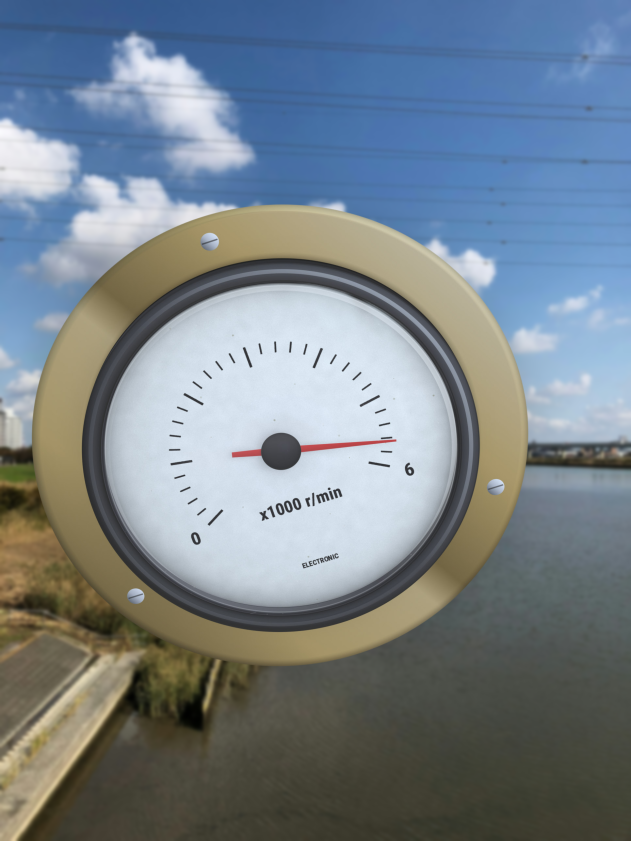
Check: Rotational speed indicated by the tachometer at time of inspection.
5600 rpm
